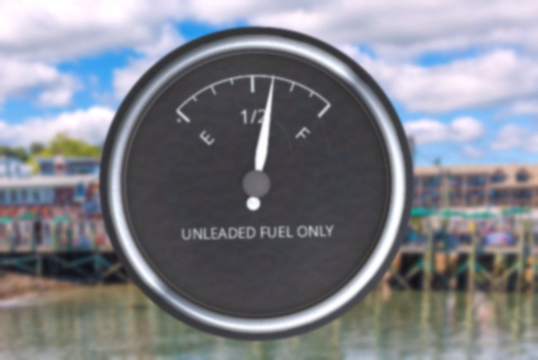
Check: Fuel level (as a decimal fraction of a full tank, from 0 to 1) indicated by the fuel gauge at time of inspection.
0.625
